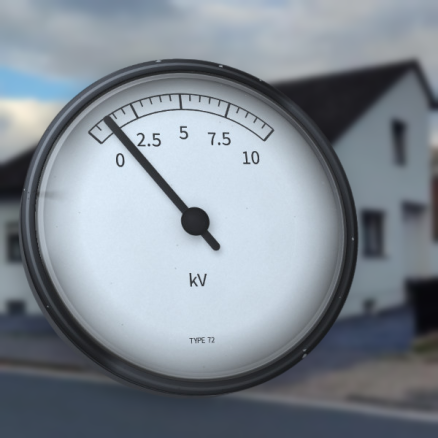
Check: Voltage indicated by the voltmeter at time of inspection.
1 kV
